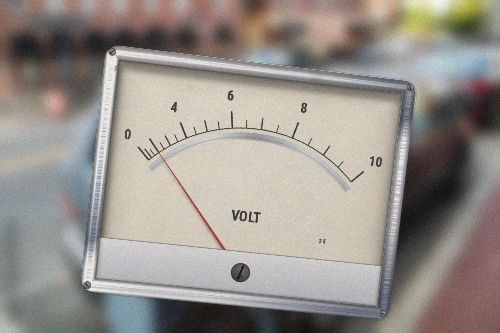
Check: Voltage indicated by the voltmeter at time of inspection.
2 V
